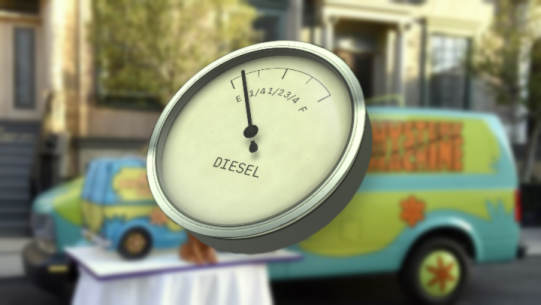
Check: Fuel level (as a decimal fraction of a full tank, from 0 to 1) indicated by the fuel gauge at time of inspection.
0.125
